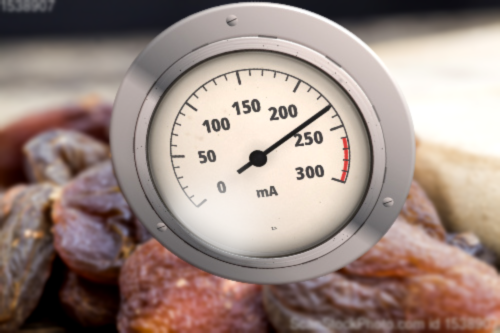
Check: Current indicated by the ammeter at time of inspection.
230 mA
